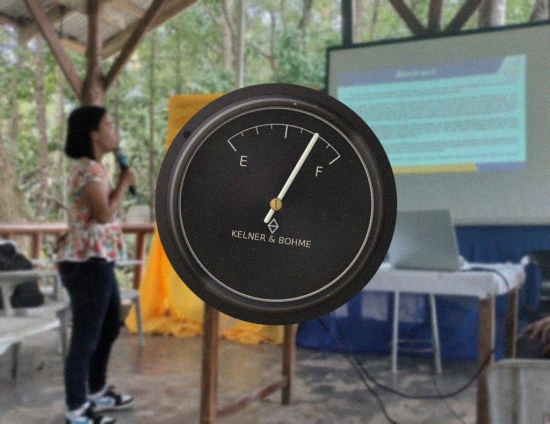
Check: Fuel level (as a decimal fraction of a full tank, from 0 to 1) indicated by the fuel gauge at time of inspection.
0.75
